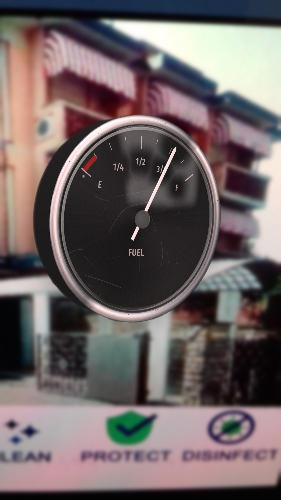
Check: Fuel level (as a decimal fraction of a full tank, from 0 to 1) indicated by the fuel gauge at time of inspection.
0.75
